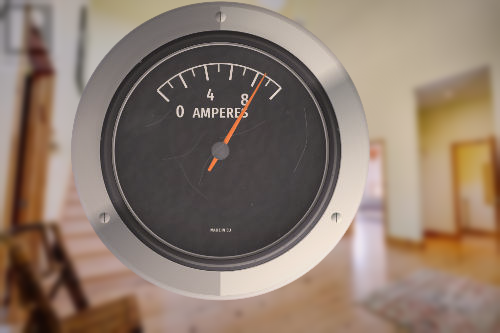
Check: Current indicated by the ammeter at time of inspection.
8.5 A
